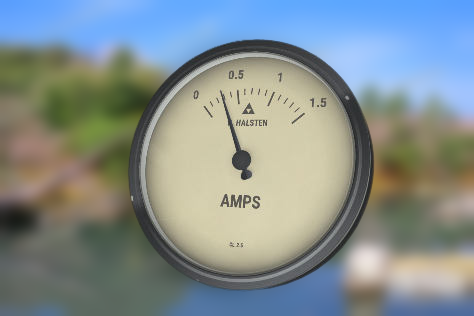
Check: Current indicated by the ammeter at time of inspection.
0.3 A
